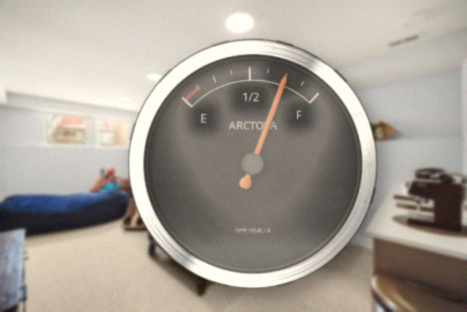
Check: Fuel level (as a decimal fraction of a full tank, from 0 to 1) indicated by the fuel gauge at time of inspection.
0.75
